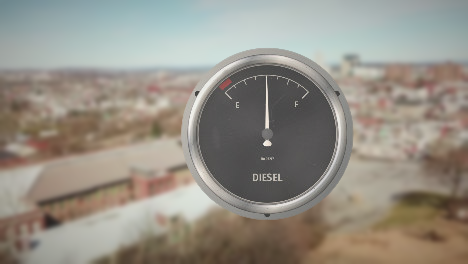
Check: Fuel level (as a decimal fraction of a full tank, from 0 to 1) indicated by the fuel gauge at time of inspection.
0.5
